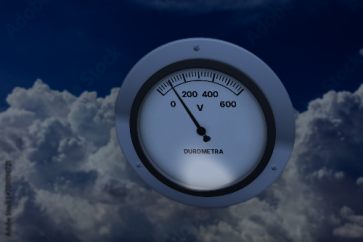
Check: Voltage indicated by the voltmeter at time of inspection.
100 V
